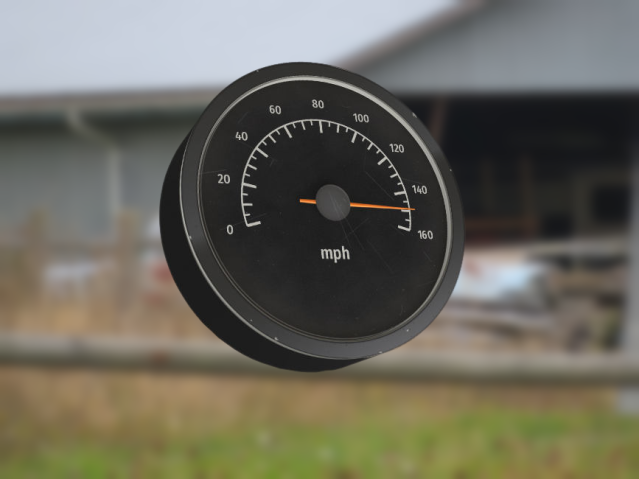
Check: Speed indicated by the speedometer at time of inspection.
150 mph
